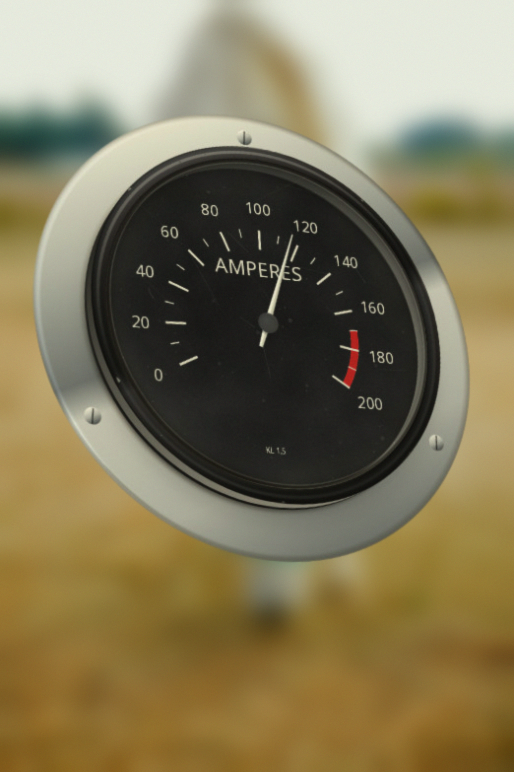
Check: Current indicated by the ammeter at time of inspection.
115 A
